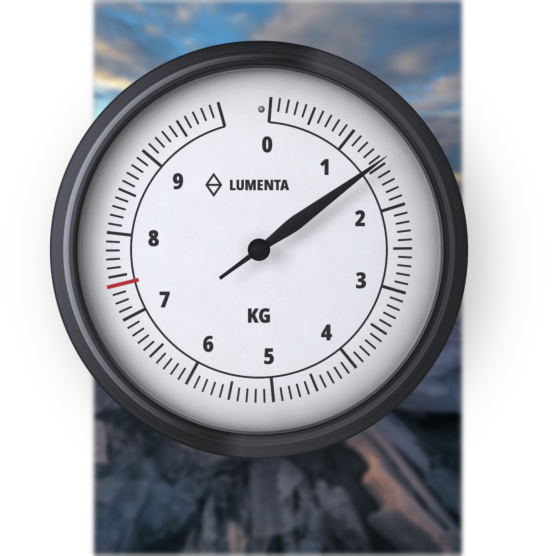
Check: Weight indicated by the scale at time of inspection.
1.45 kg
